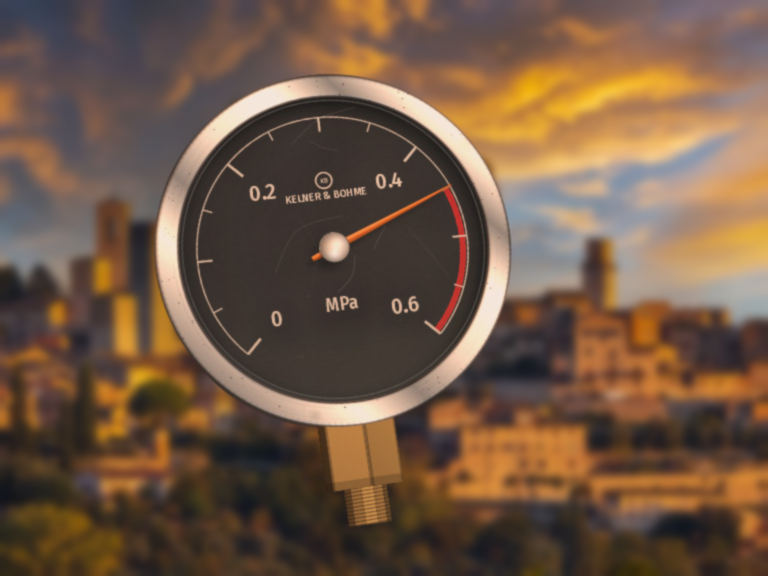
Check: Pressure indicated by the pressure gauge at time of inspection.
0.45 MPa
